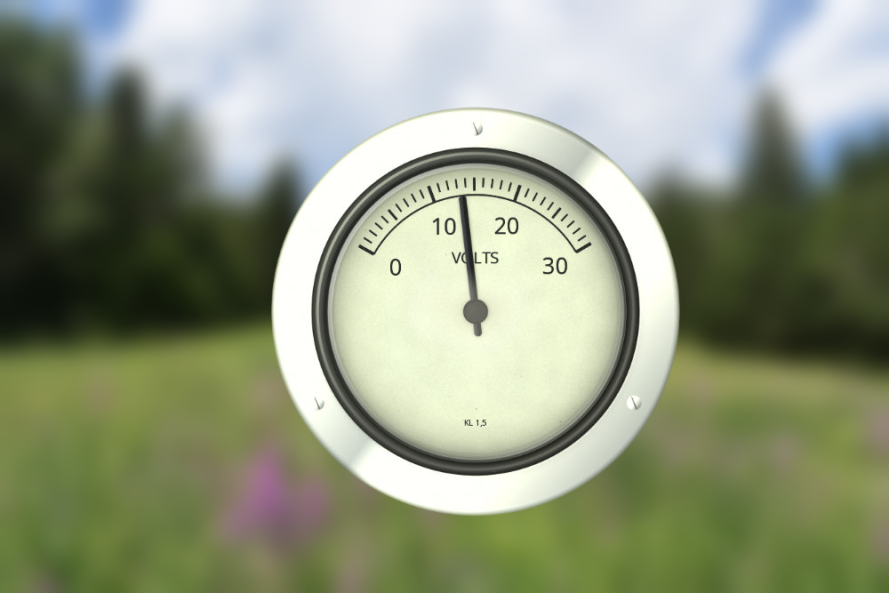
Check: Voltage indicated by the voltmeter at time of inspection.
13.5 V
